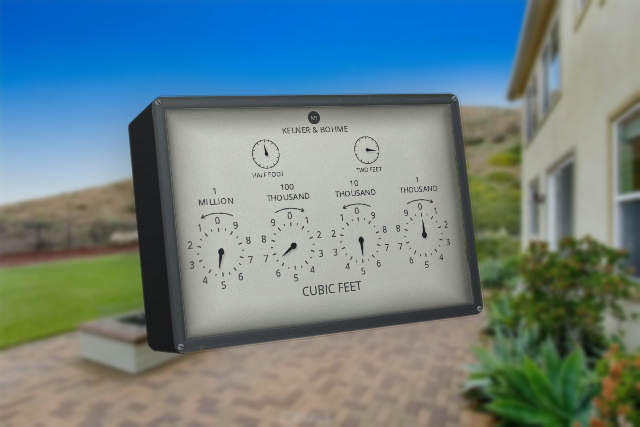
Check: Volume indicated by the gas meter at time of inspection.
465000 ft³
